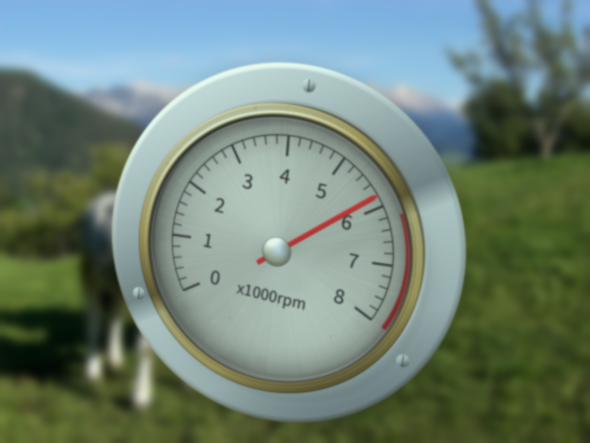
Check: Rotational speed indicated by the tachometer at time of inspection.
5800 rpm
